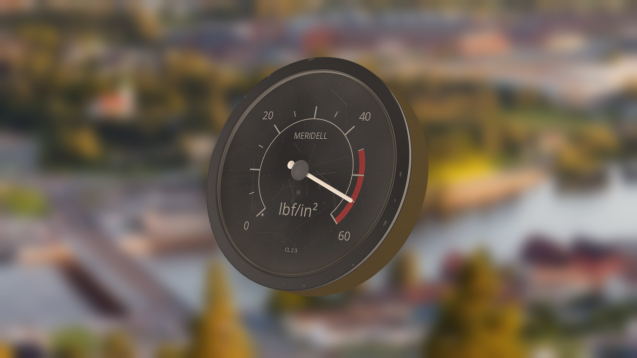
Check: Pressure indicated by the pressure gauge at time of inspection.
55 psi
